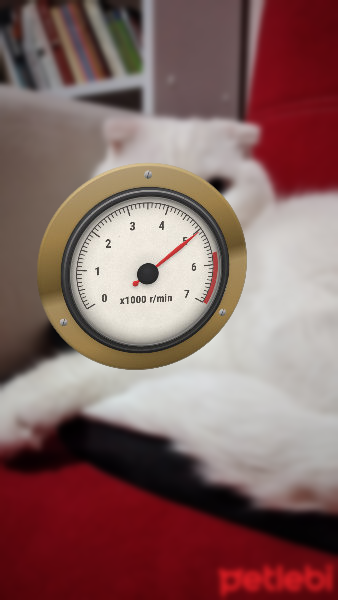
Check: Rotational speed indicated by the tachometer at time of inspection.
5000 rpm
